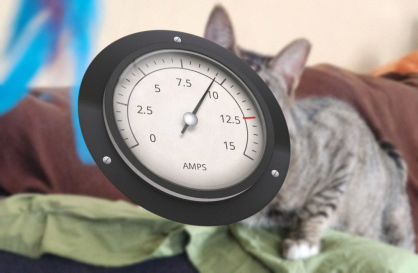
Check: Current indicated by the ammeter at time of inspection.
9.5 A
